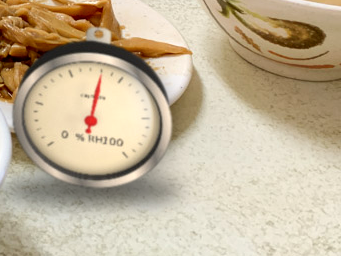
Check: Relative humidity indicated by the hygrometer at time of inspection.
52 %
